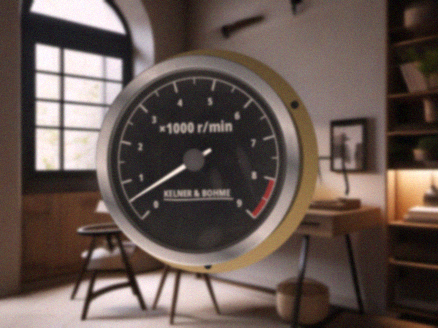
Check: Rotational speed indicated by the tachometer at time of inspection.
500 rpm
